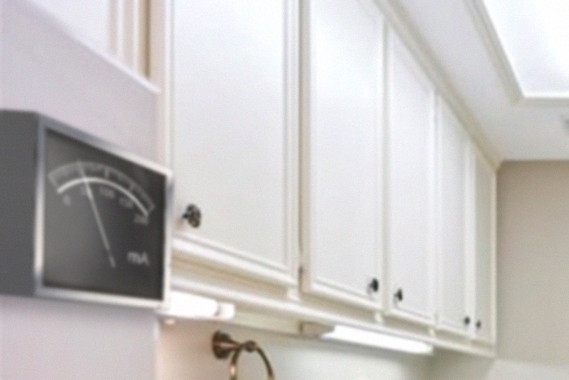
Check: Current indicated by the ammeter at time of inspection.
50 mA
